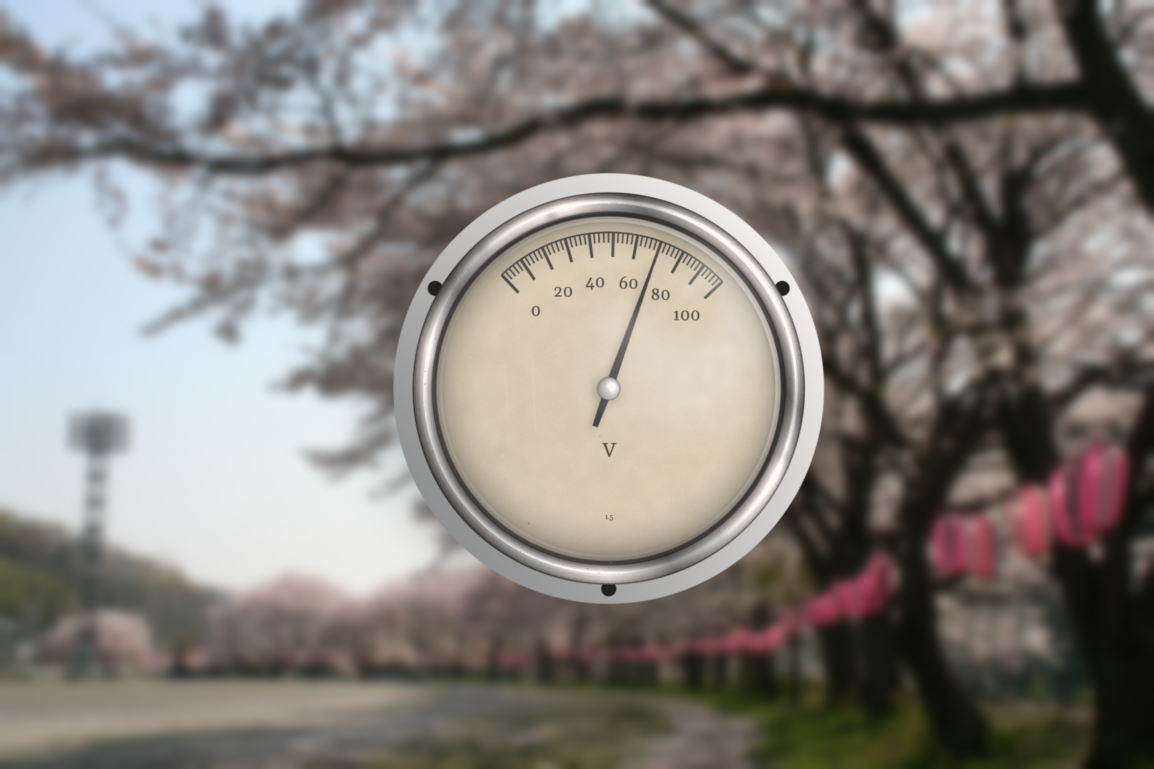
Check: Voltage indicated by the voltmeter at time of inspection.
70 V
